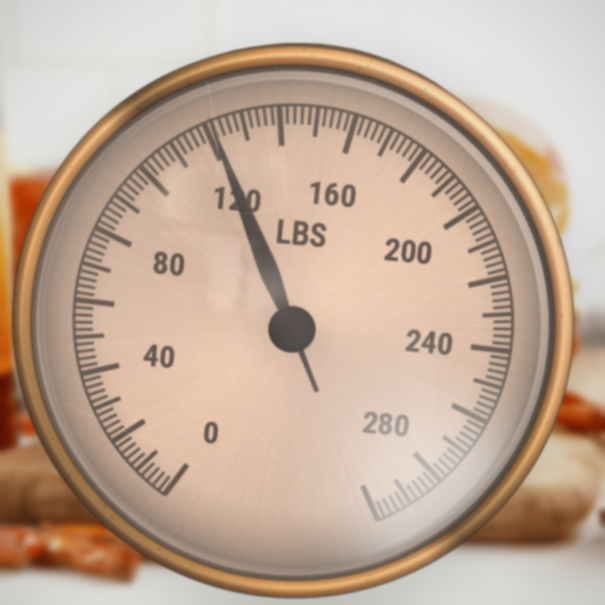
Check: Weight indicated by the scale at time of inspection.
122 lb
